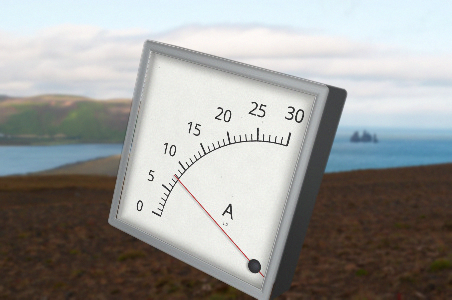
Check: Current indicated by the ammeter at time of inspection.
8 A
